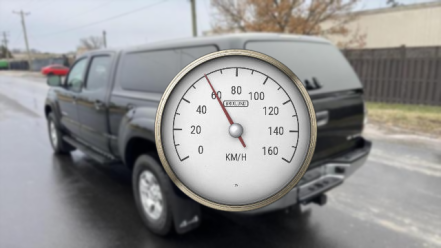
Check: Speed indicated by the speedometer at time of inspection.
60 km/h
